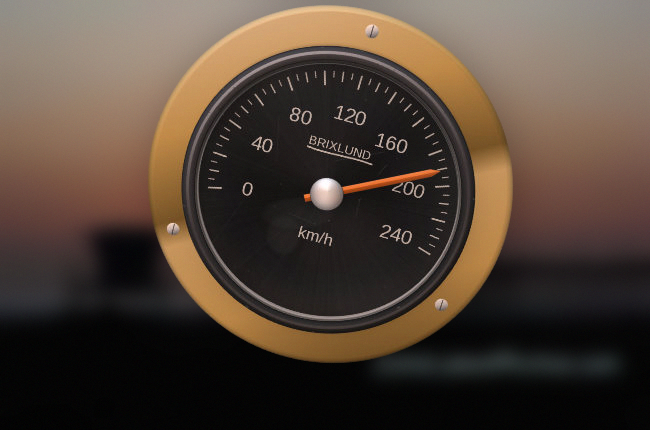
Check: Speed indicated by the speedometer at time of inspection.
190 km/h
